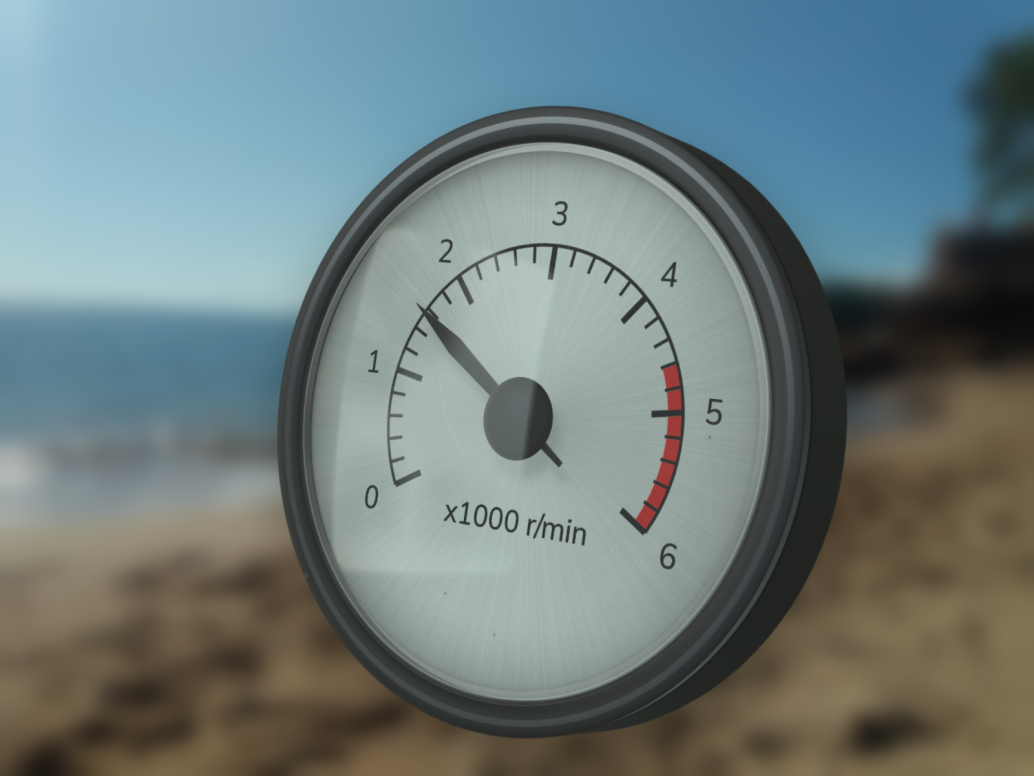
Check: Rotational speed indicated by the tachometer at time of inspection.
1600 rpm
